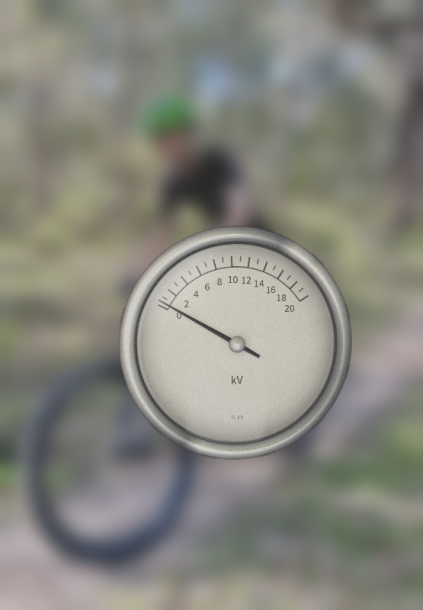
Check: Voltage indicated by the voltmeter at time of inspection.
0.5 kV
